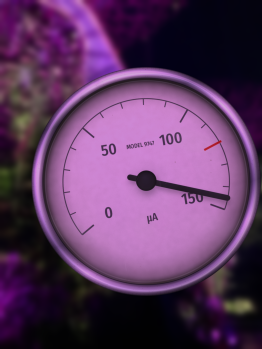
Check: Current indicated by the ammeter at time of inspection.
145 µA
